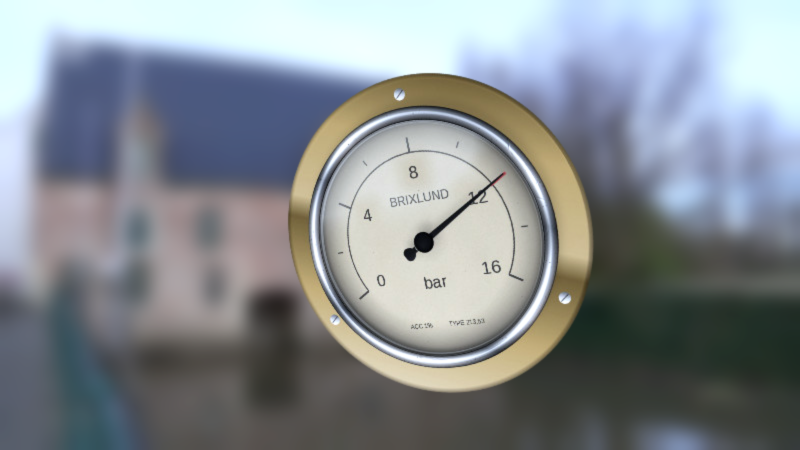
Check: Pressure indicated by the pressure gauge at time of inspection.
12 bar
